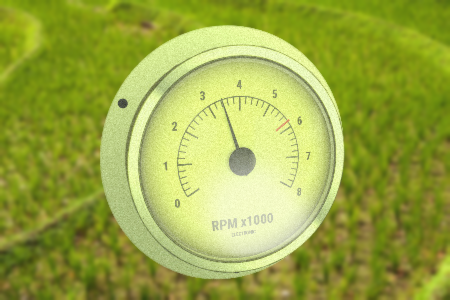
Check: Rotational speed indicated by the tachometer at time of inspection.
3400 rpm
